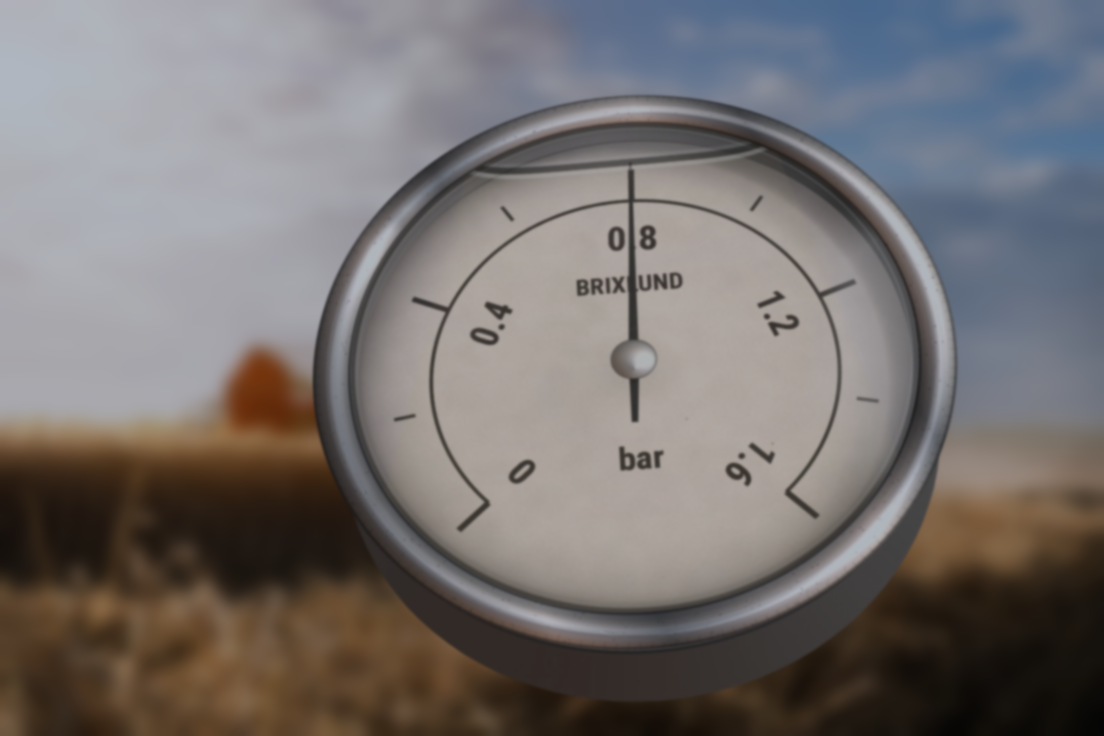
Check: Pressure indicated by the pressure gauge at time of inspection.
0.8 bar
